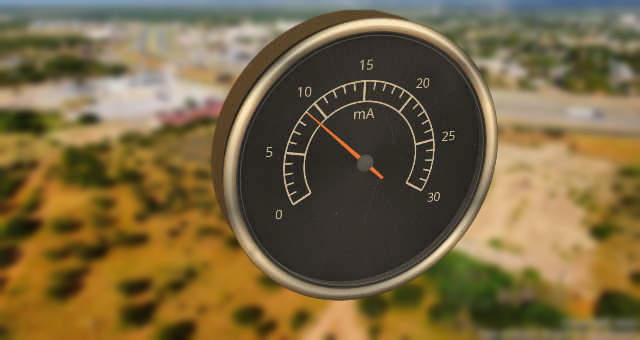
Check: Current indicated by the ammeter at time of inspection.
9 mA
